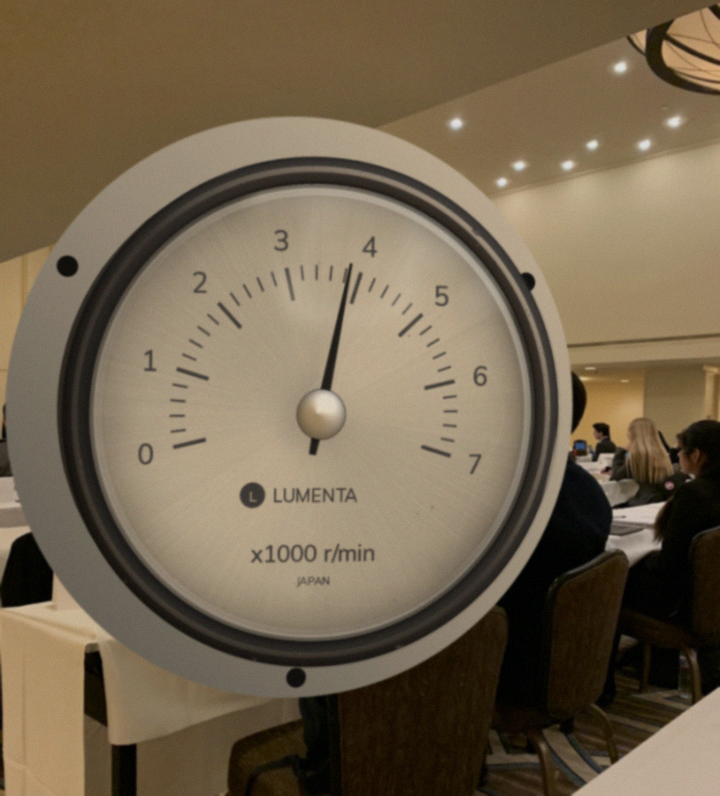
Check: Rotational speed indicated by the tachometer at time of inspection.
3800 rpm
